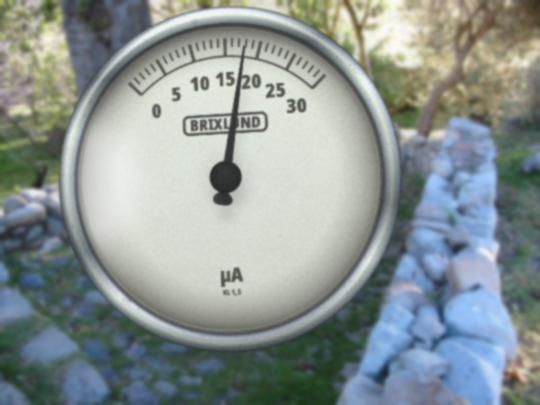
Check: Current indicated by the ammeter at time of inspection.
18 µA
